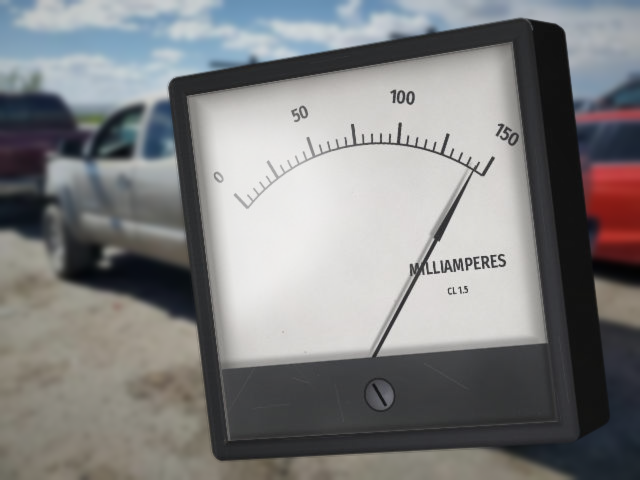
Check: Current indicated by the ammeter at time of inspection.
145 mA
